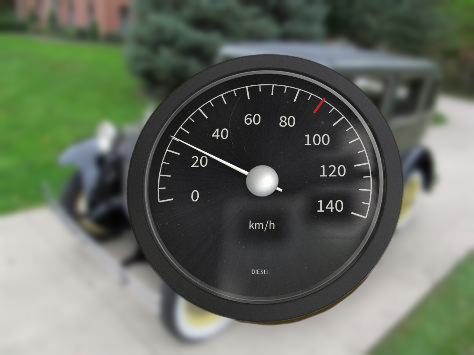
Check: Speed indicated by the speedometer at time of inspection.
25 km/h
